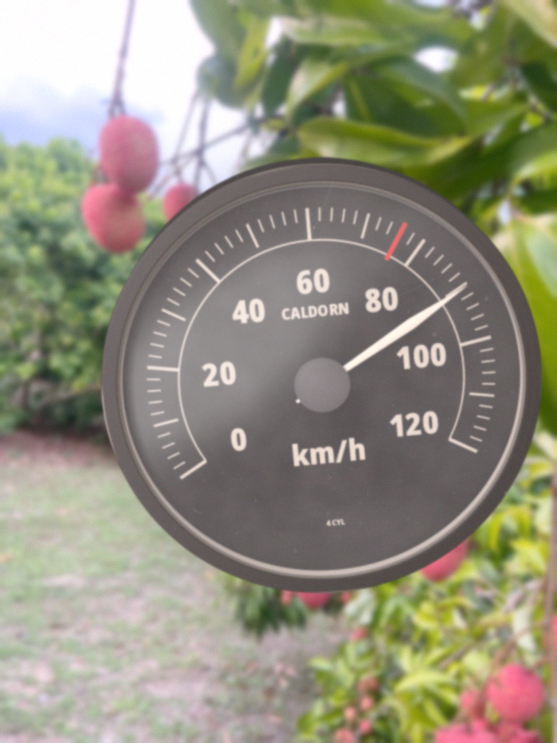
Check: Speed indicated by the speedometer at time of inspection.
90 km/h
